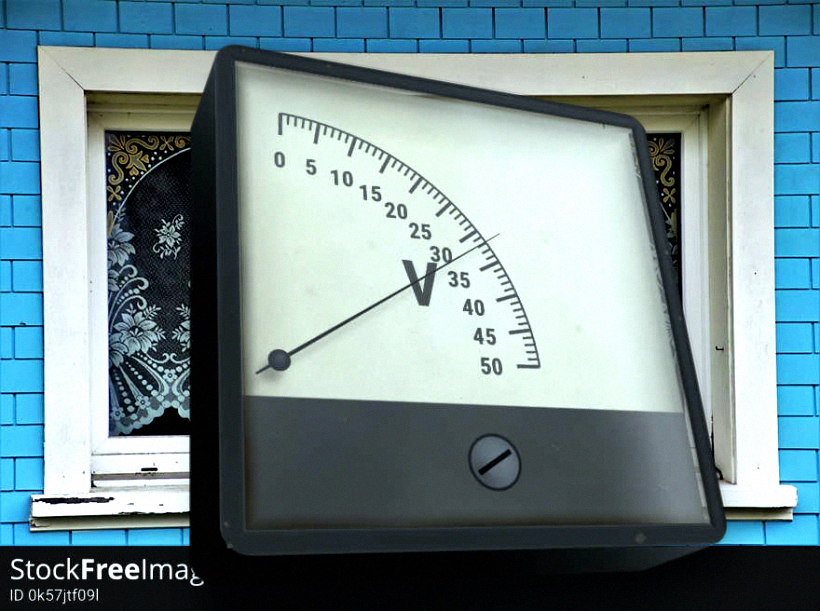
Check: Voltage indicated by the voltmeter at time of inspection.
32 V
